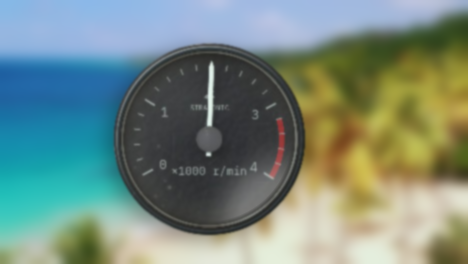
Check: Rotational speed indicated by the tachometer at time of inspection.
2000 rpm
